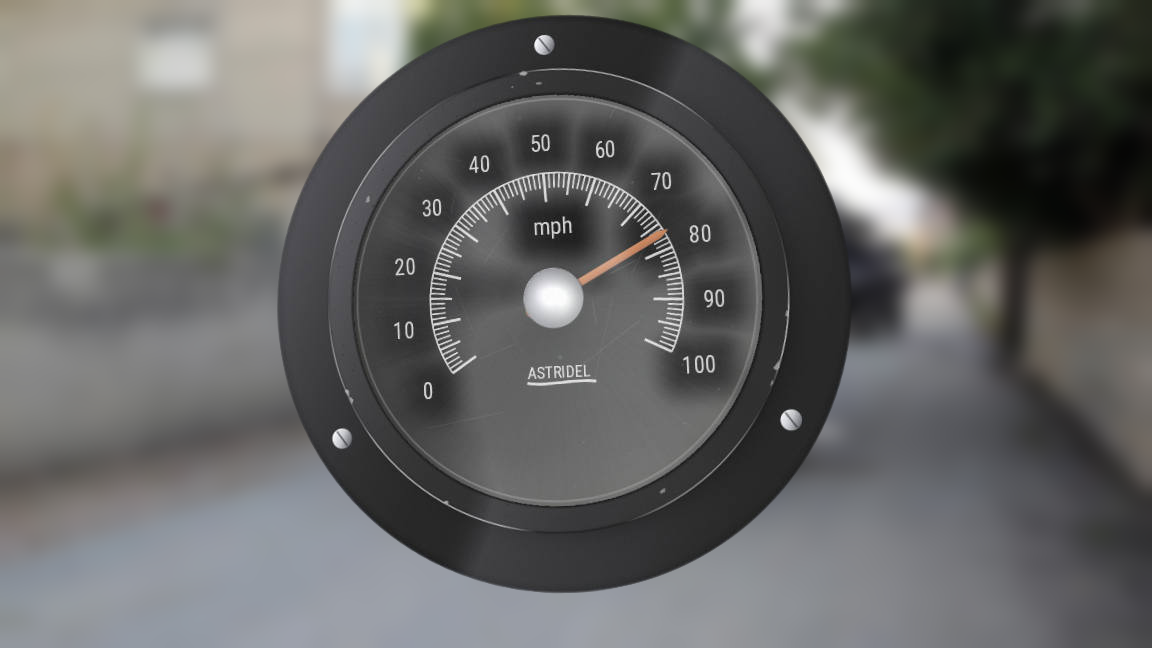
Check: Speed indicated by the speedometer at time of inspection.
77 mph
